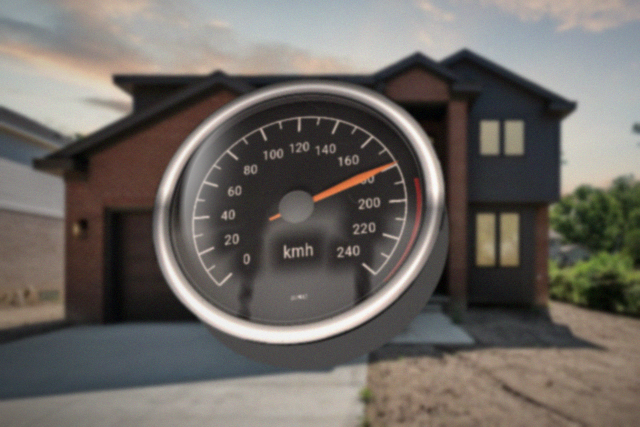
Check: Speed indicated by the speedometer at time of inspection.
180 km/h
